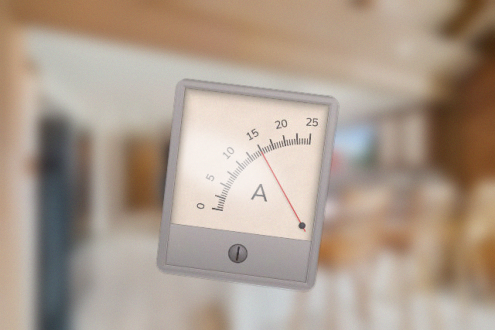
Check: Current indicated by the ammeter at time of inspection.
15 A
